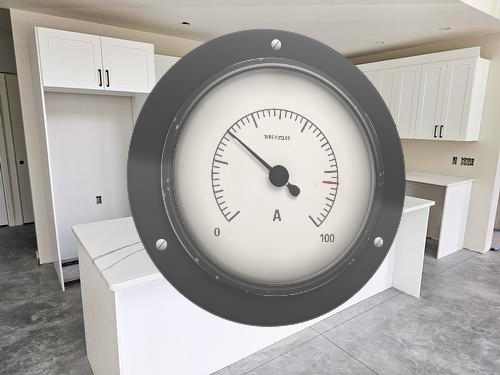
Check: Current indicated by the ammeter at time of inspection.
30 A
